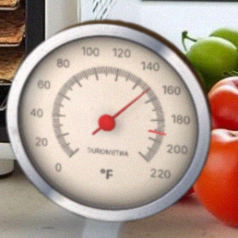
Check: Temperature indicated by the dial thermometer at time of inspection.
150 °F
